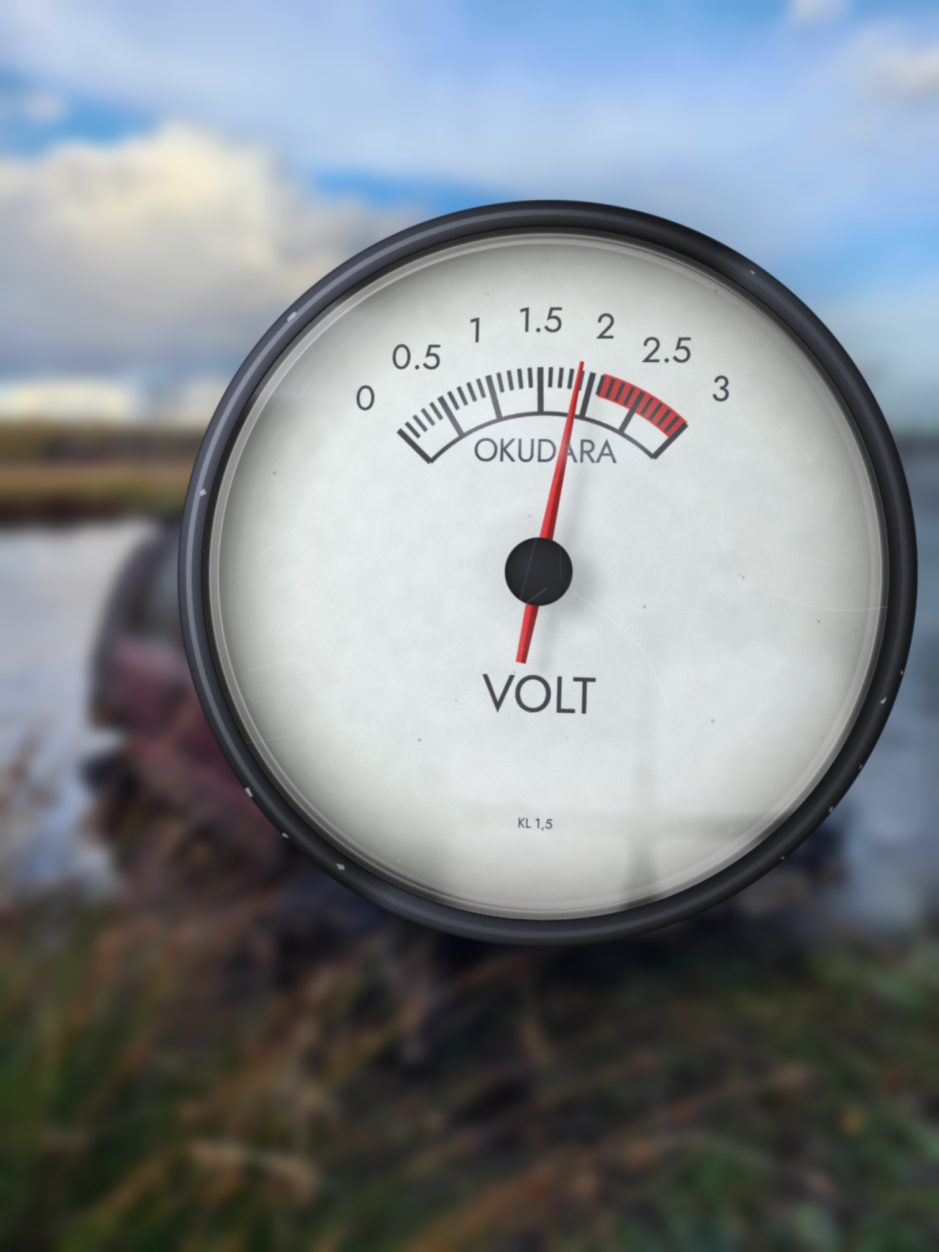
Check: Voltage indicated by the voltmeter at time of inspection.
1.9 V
